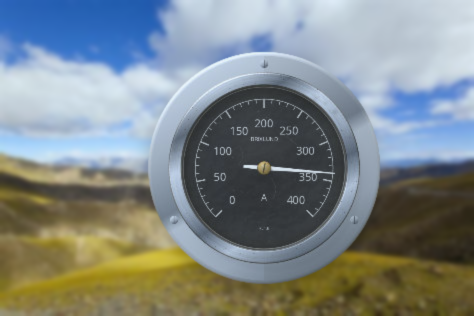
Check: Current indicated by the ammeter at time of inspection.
340 A
